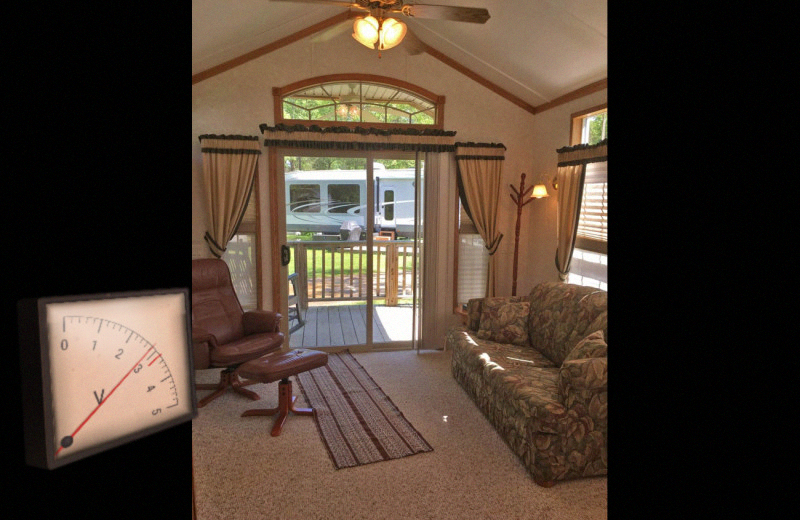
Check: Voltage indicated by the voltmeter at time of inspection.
2.8 V
